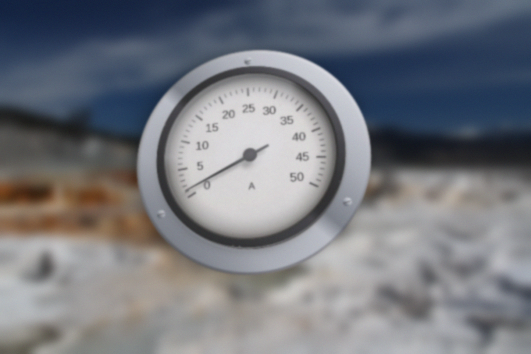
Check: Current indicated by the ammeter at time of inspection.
1 A
